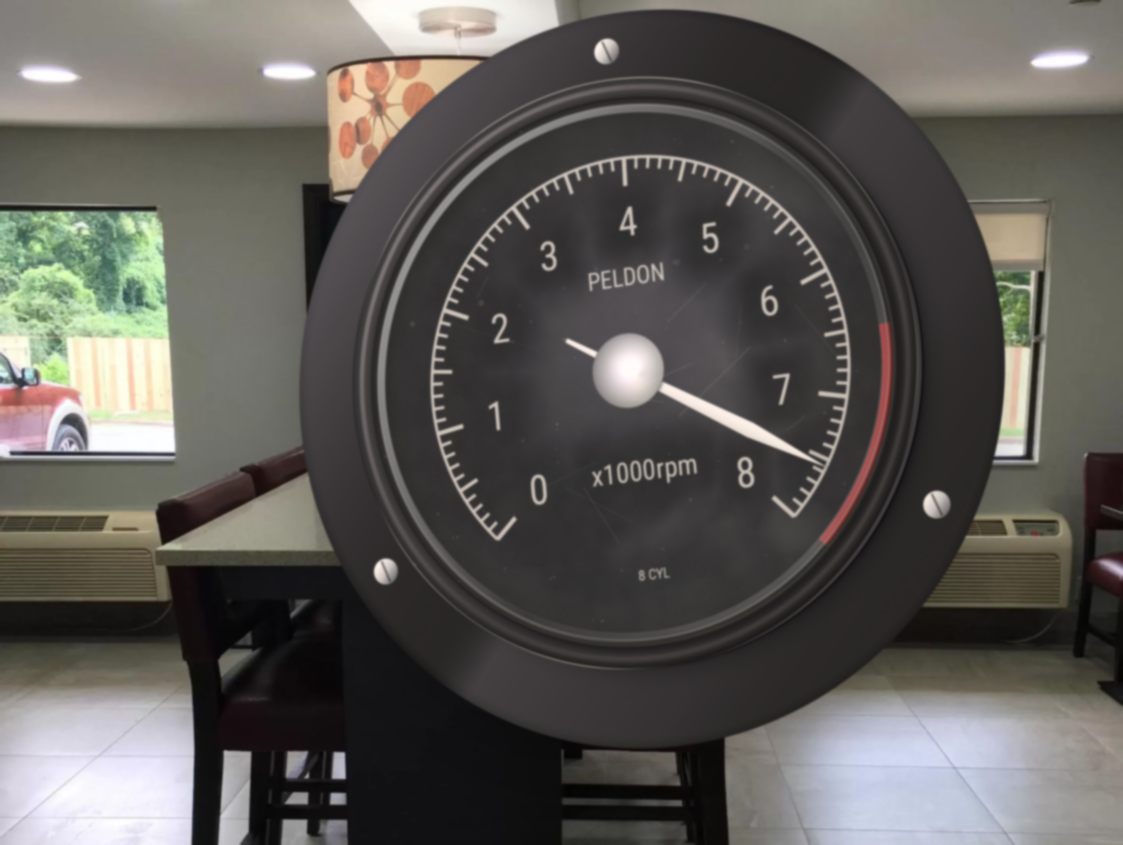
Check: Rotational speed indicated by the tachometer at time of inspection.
7550 rpm
